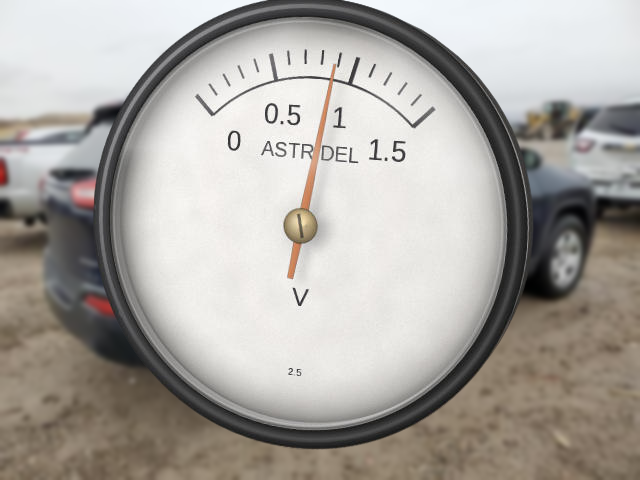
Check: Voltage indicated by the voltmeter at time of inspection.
0.9 V
